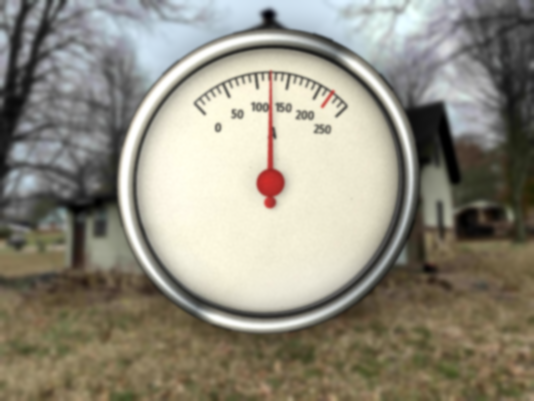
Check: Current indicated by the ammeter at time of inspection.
120 A
